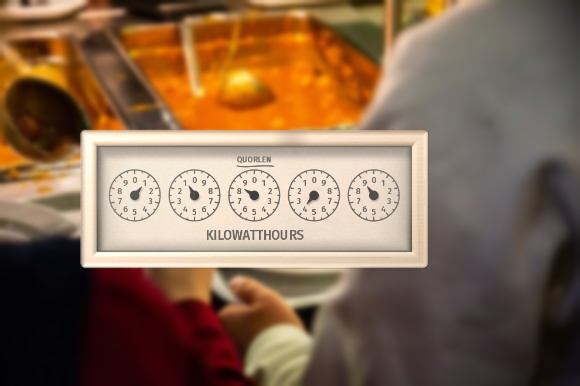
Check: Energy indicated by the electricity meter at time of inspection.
10839 kWh
